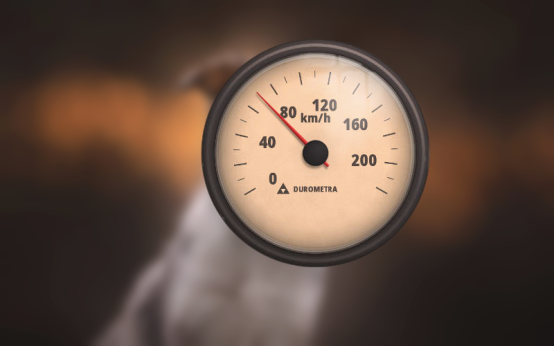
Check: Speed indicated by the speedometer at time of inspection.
70 km/h
